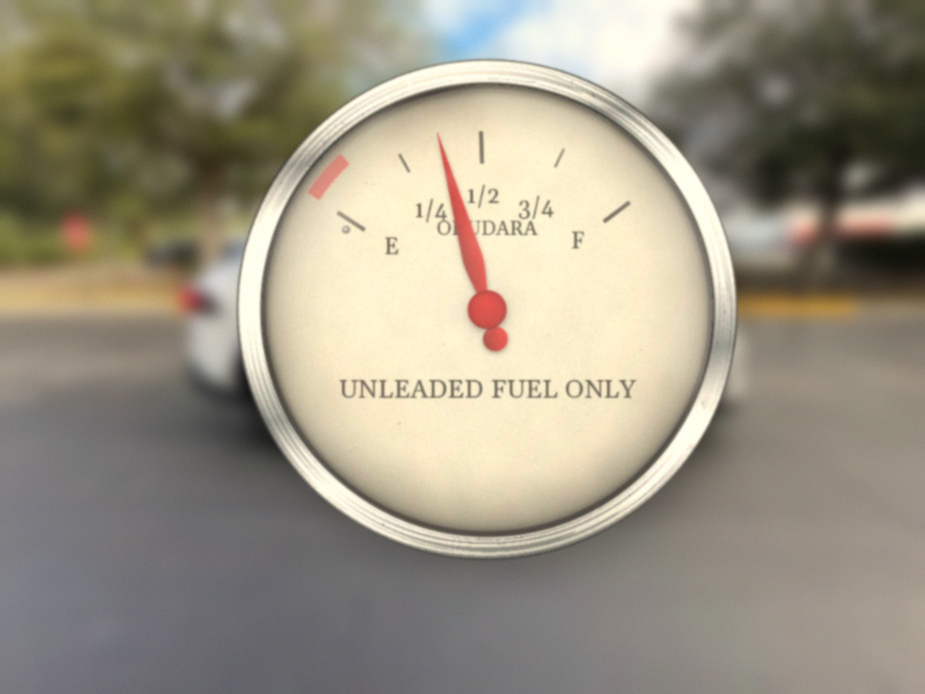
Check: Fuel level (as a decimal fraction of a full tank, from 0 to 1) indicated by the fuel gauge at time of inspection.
0.375
